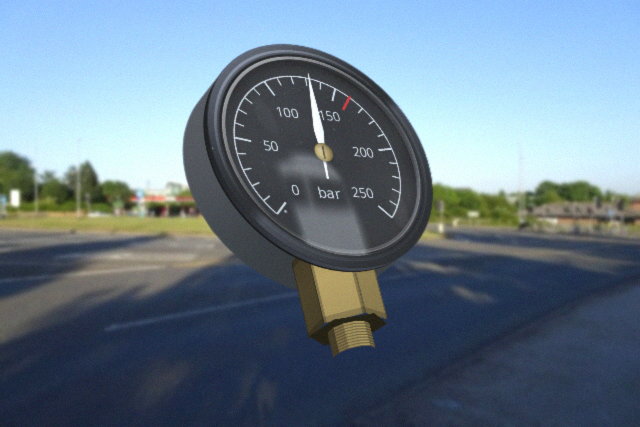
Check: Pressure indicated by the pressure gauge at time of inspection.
130 bar
